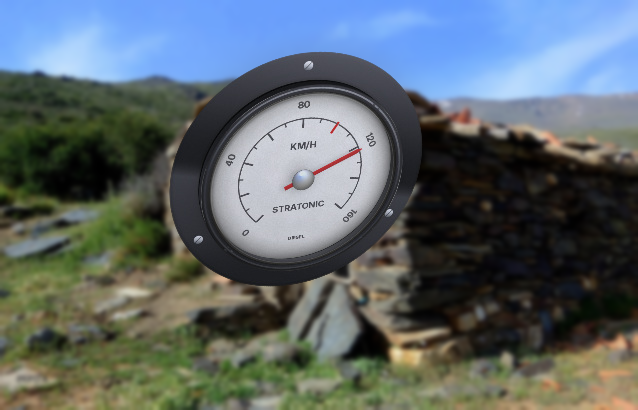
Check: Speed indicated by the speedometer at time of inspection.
120 km/h
